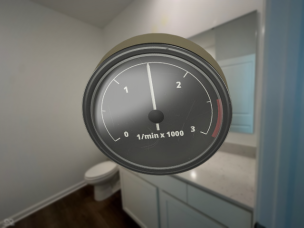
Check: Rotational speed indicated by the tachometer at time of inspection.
1500 rpm
